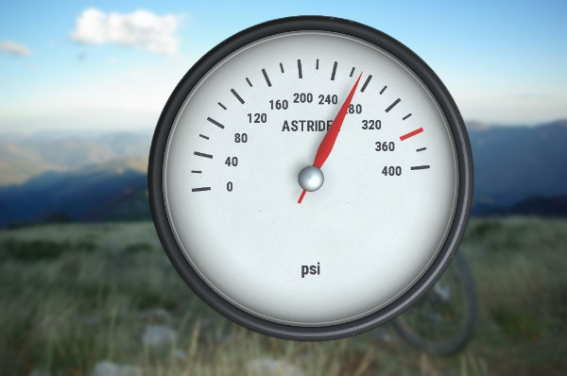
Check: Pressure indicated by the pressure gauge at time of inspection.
270 psi
